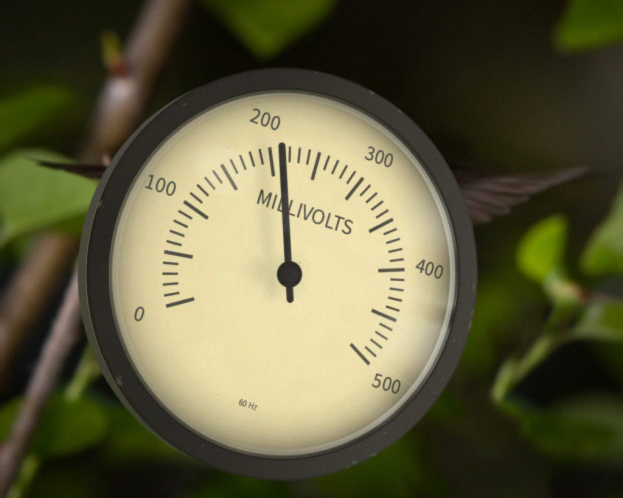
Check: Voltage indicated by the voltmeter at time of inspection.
210 mV
